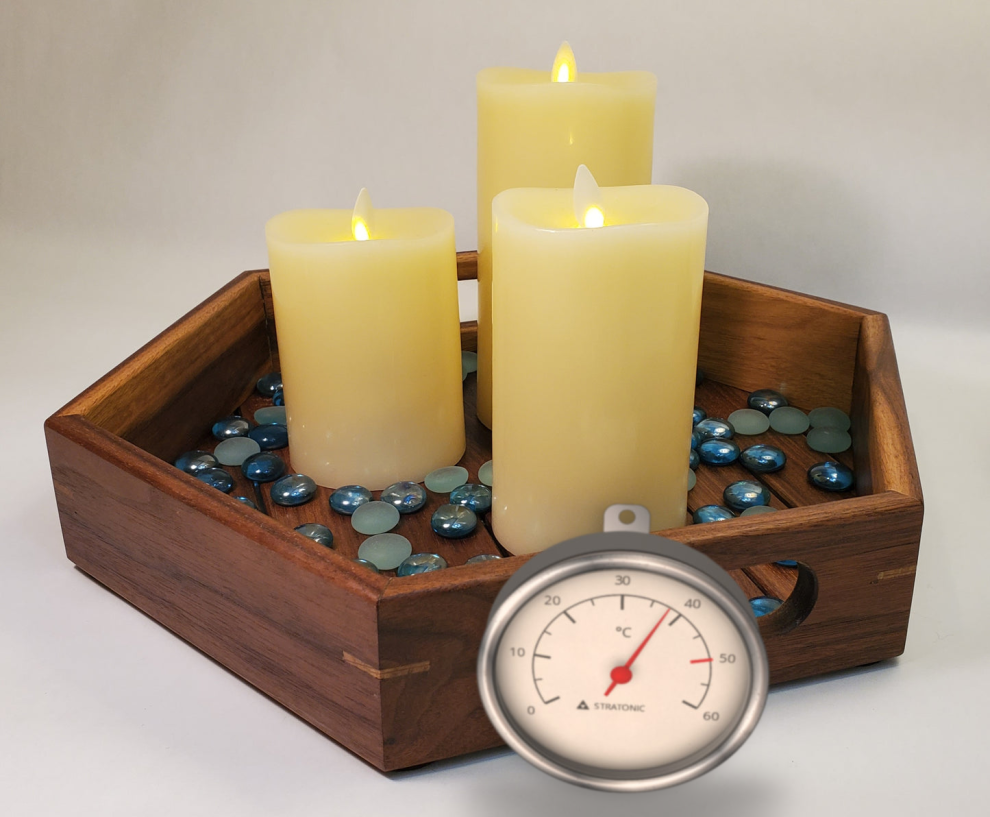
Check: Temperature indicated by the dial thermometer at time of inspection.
37.5 °C
